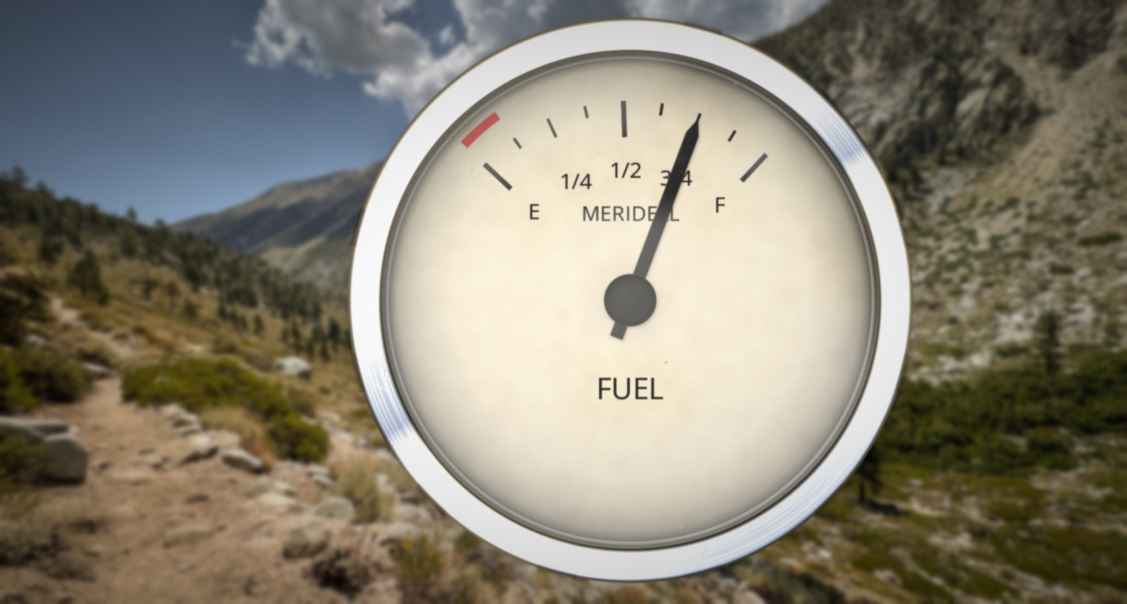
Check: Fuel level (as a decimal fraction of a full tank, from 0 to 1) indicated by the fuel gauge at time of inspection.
0.75
